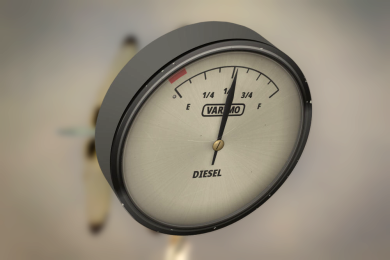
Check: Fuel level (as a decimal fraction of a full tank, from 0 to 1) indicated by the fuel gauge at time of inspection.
0.5
